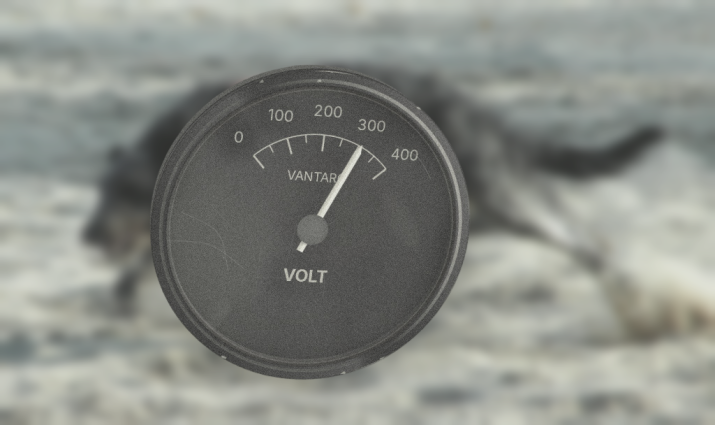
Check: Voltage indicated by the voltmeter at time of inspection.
300 V
